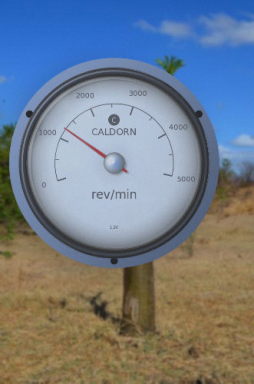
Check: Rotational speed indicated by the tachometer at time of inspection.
1250 rpm
